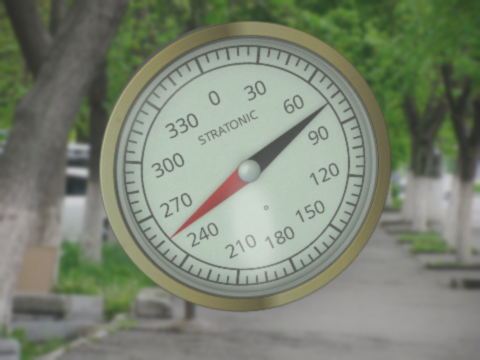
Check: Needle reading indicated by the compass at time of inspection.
255 °
